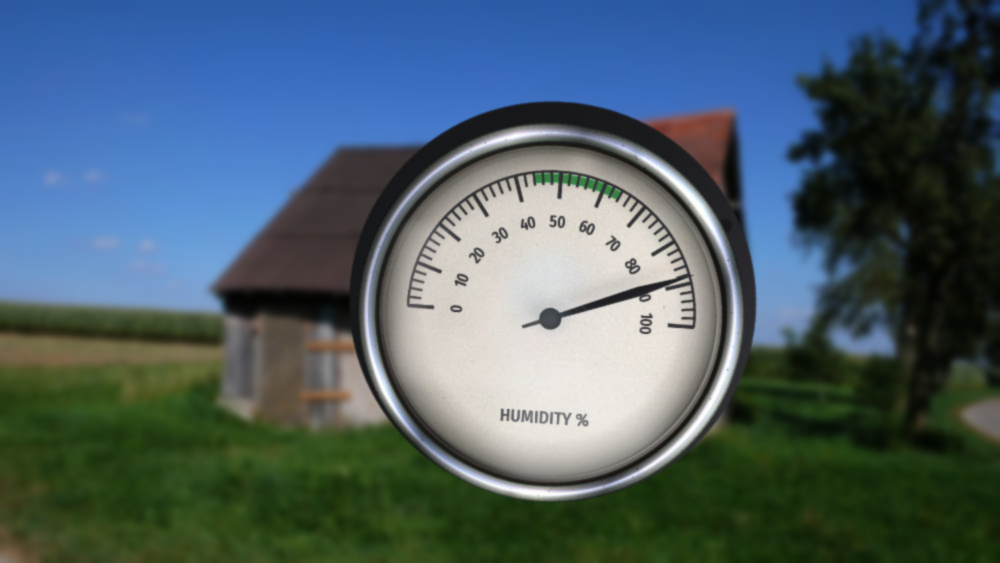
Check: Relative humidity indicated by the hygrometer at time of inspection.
88 %
